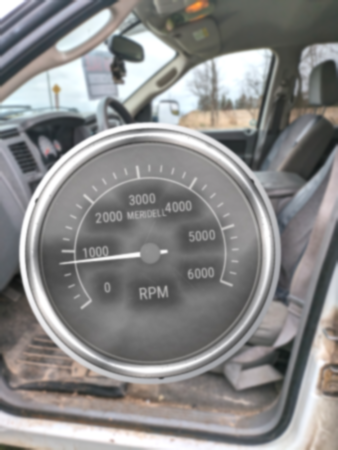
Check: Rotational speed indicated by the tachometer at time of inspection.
800 rpm
